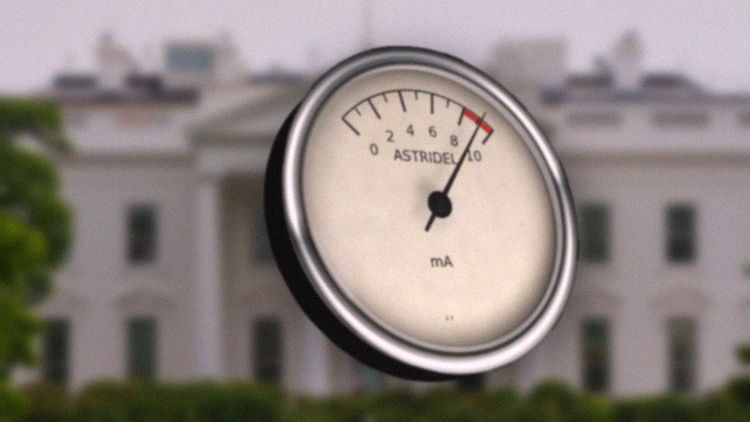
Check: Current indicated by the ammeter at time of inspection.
9 mA
